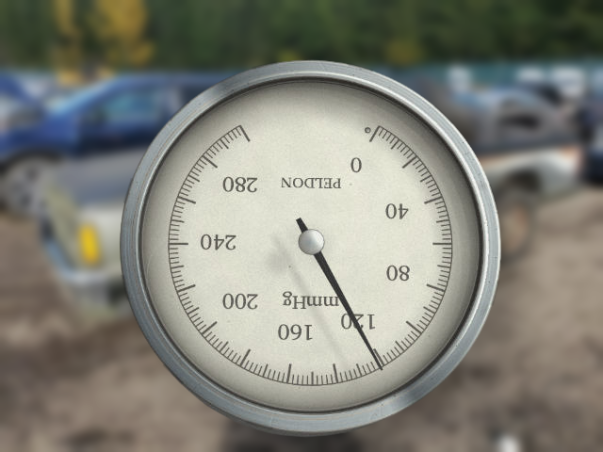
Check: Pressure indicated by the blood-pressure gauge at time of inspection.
122 mmHg
